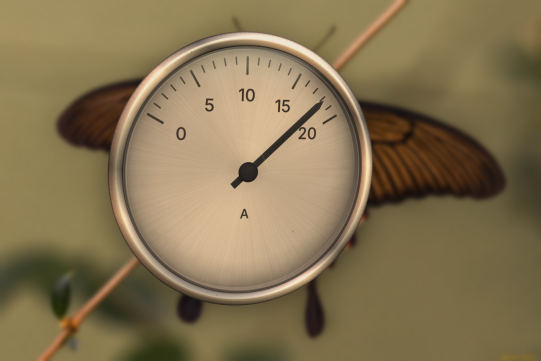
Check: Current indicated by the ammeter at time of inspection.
18 A
